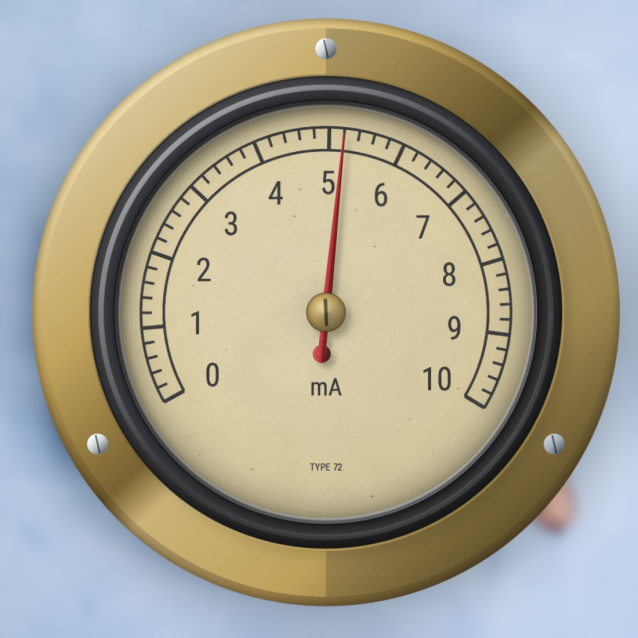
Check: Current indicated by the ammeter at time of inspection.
5.2 mA
